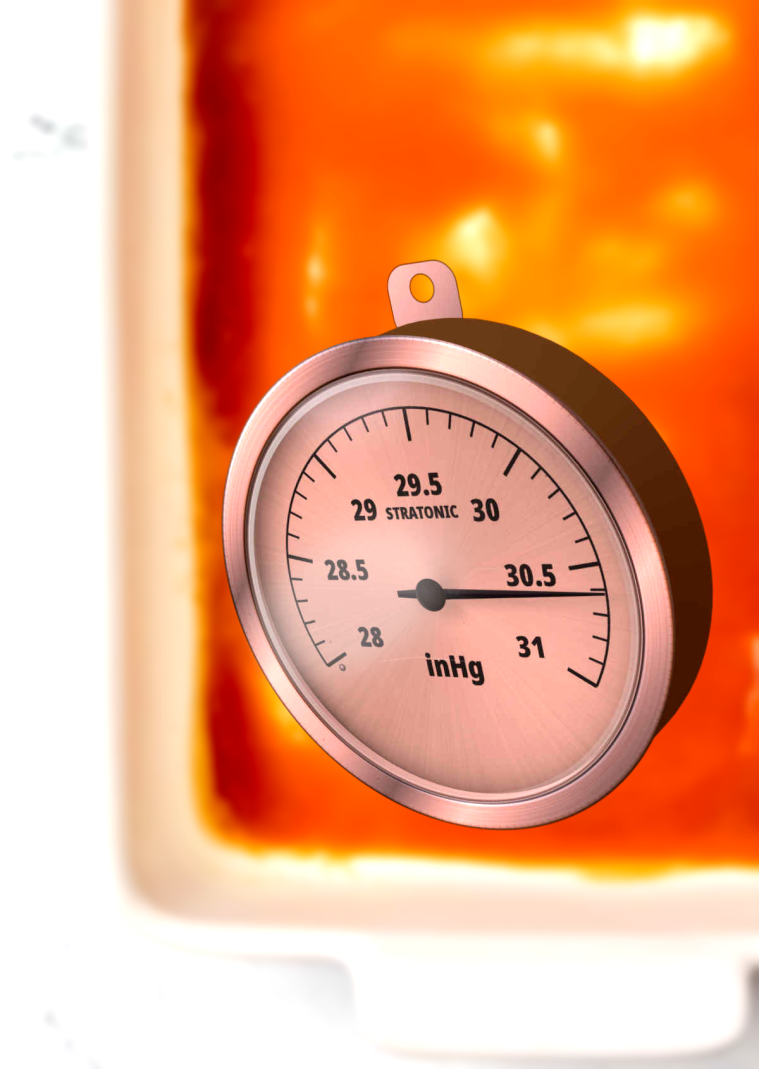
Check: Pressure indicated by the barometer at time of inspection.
30.6 inHg
